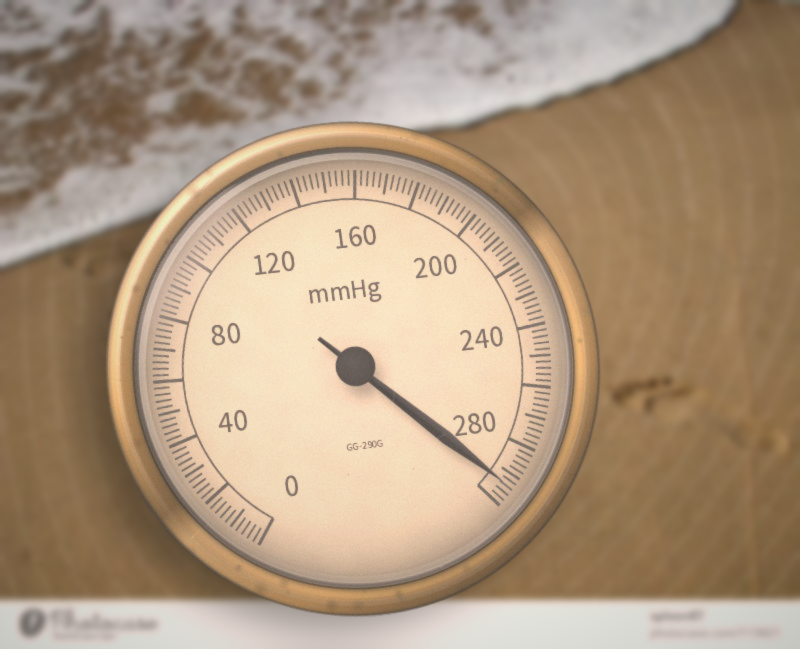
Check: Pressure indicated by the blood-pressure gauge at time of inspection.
294 mmHg
